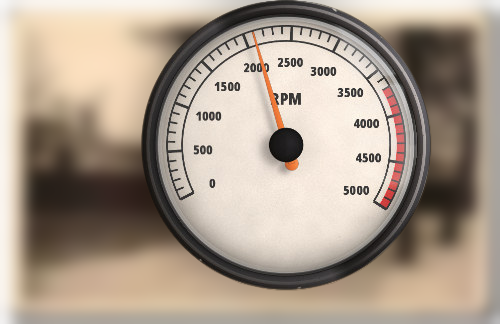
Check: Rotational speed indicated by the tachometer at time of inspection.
2100 rpm
